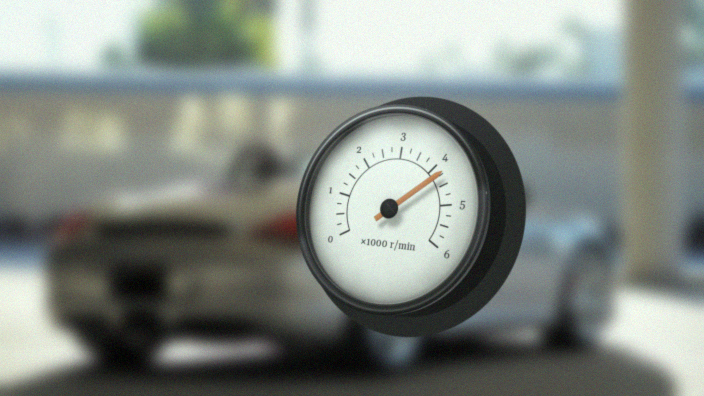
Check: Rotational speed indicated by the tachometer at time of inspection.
4250 rpm
